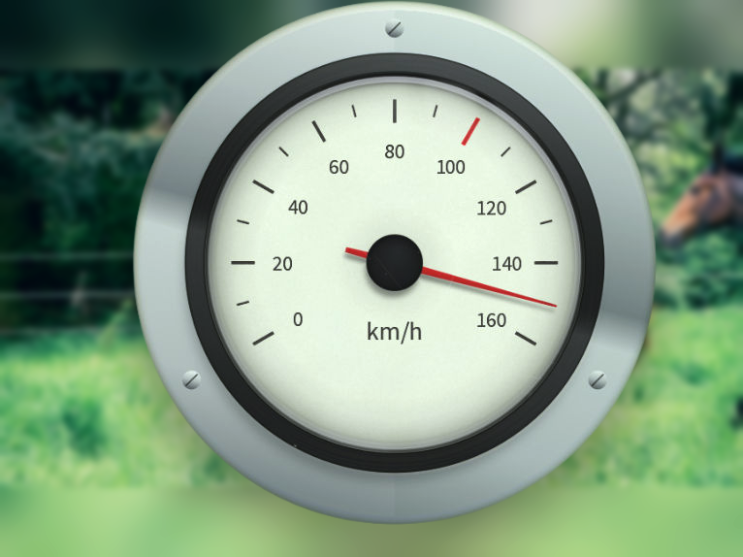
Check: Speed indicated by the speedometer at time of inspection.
150 km/h
